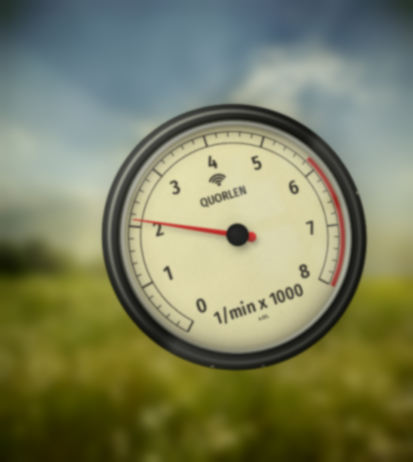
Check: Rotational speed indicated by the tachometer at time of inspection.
2100 rpm
